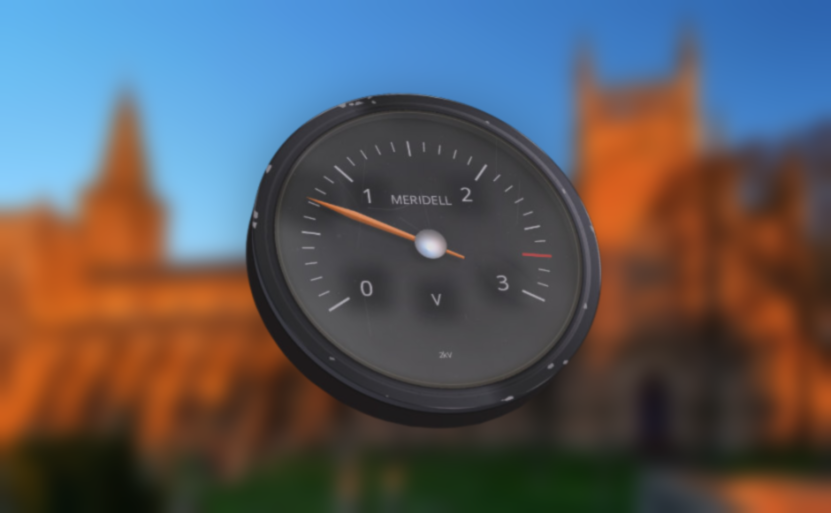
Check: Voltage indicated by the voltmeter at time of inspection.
0.7 V
